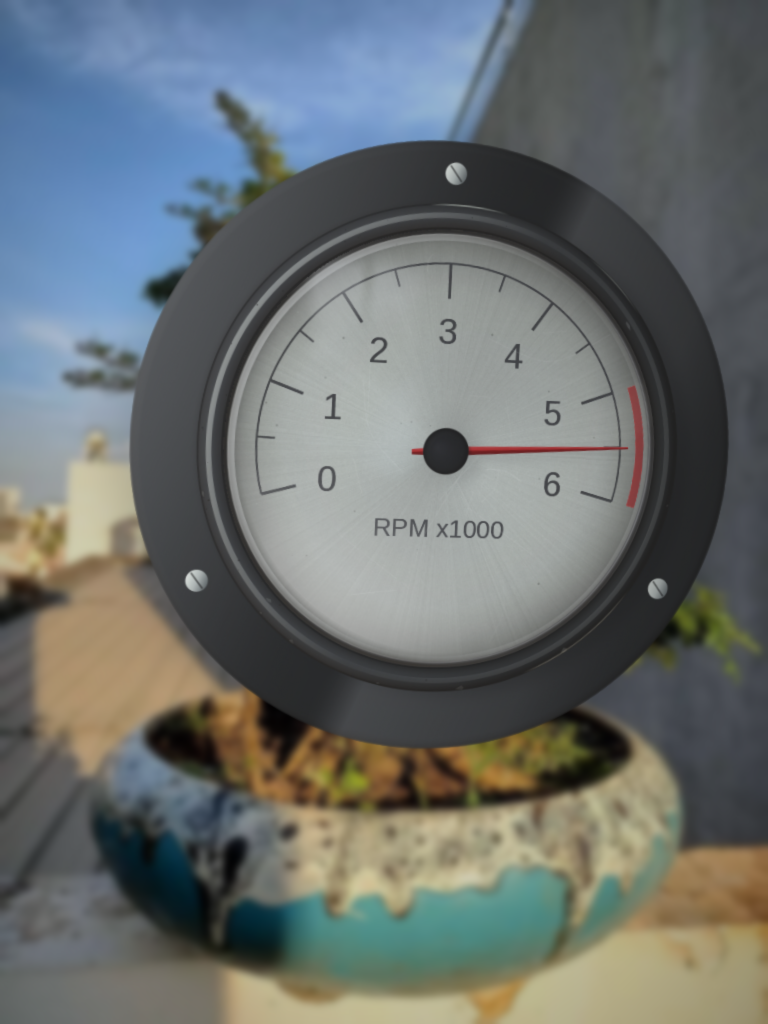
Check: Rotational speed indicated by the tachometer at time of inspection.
5500 rpm
